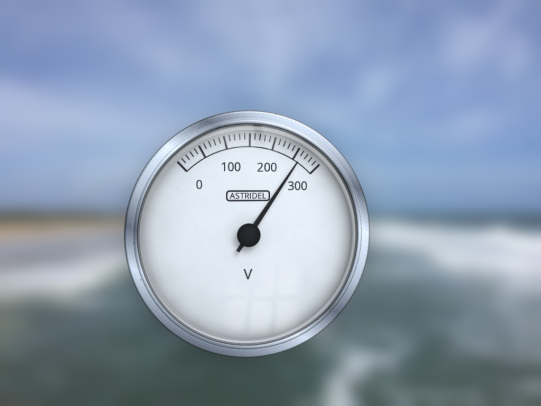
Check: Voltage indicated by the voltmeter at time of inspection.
260 V
